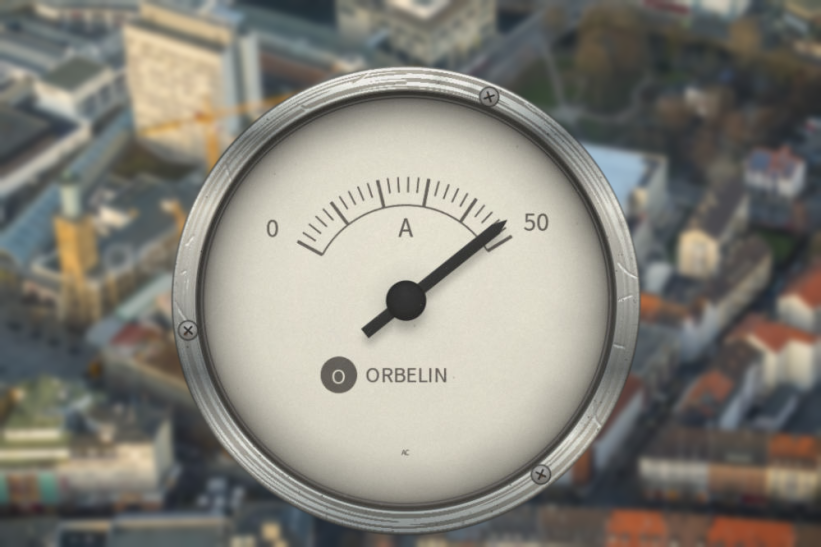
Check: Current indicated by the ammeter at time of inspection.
47 A
